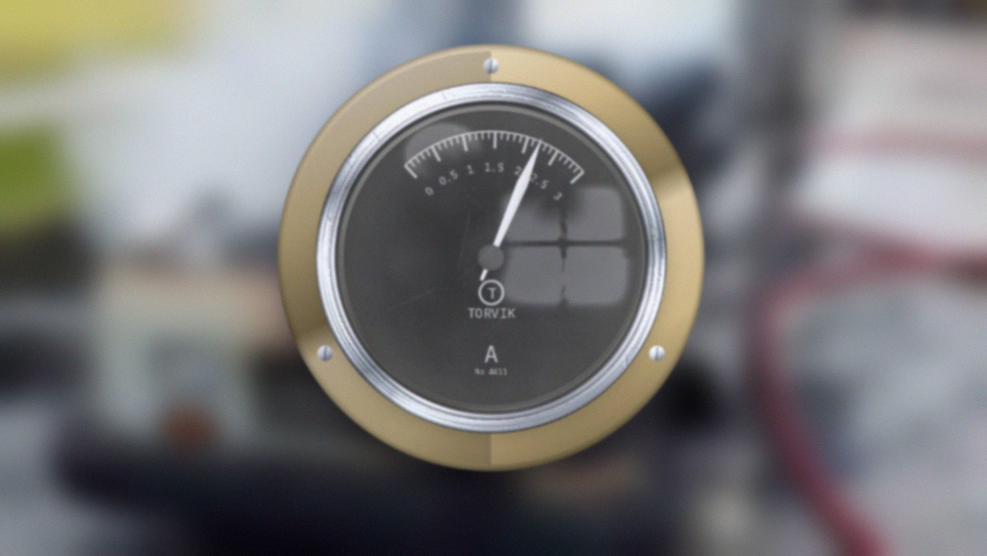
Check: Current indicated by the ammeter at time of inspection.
2.2 A
